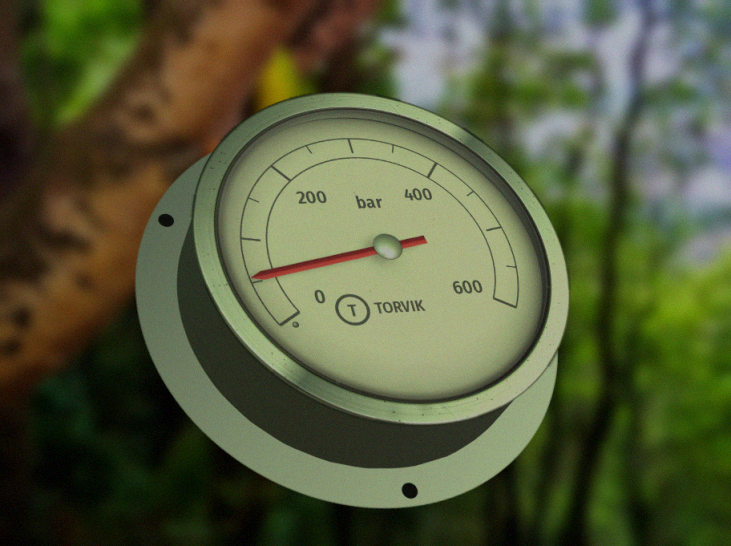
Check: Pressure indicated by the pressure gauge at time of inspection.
50 bar
